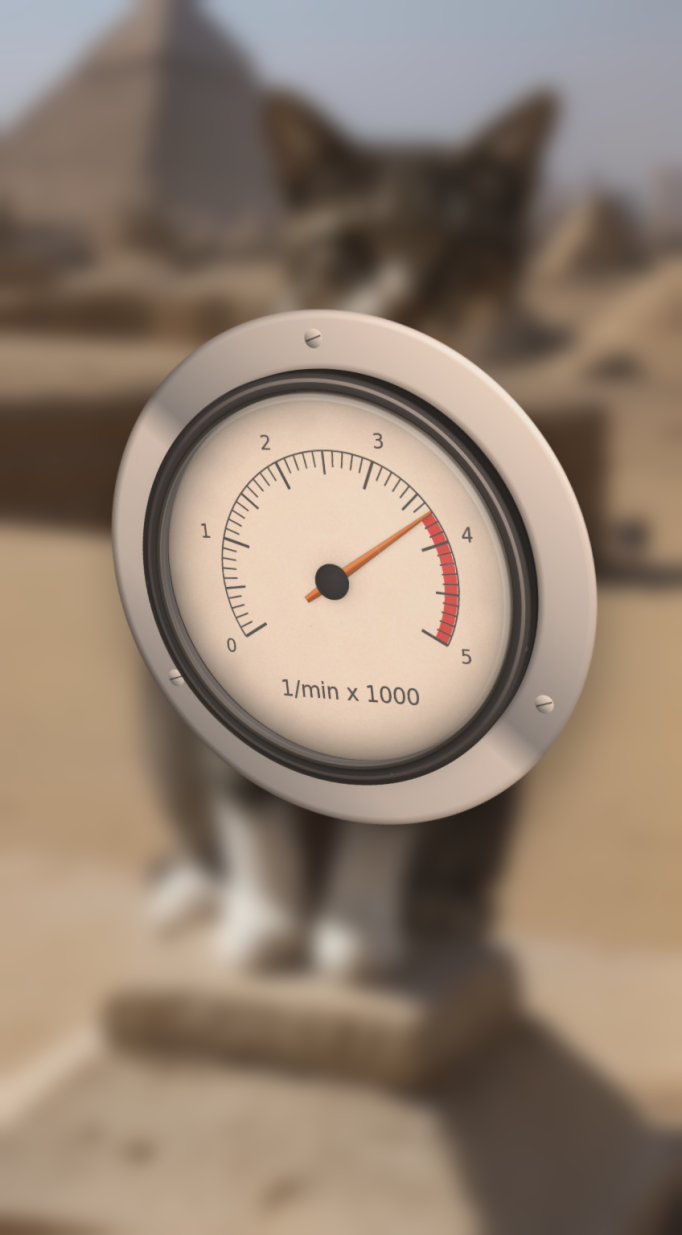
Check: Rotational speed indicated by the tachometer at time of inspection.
3700 rpm
